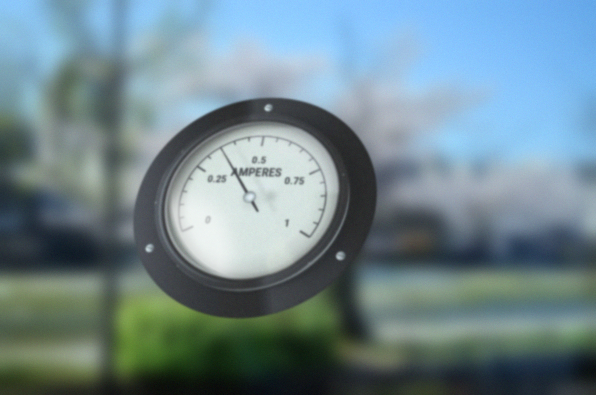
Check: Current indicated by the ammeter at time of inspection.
0.35 A
